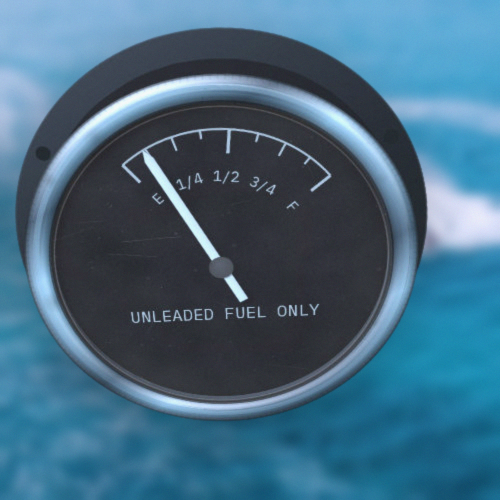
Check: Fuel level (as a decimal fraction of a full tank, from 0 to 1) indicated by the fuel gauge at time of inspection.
0.125
